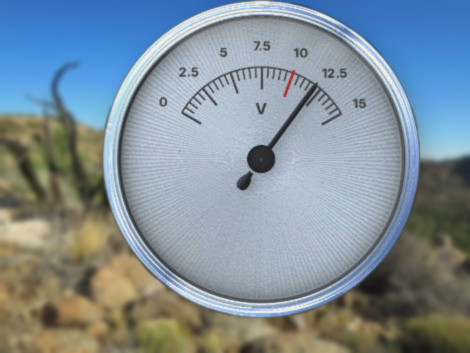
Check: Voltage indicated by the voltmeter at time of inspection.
12 V
